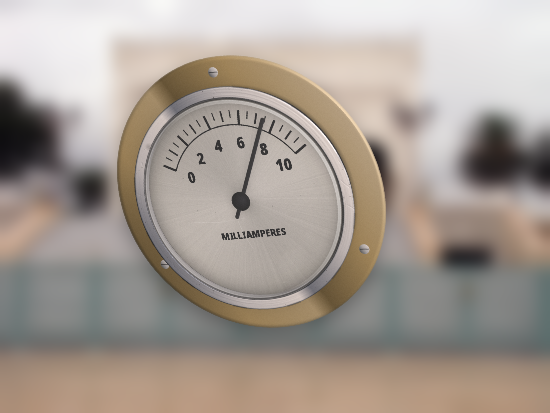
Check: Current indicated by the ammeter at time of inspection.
7.5 mA
